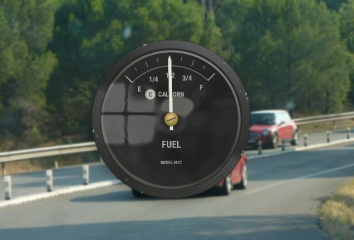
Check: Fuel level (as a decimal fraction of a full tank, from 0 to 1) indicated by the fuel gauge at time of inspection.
0.5
